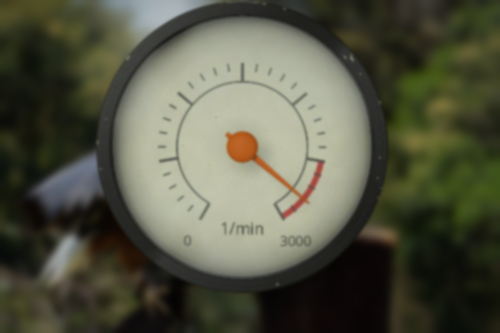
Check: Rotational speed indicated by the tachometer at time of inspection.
2800 rpm
